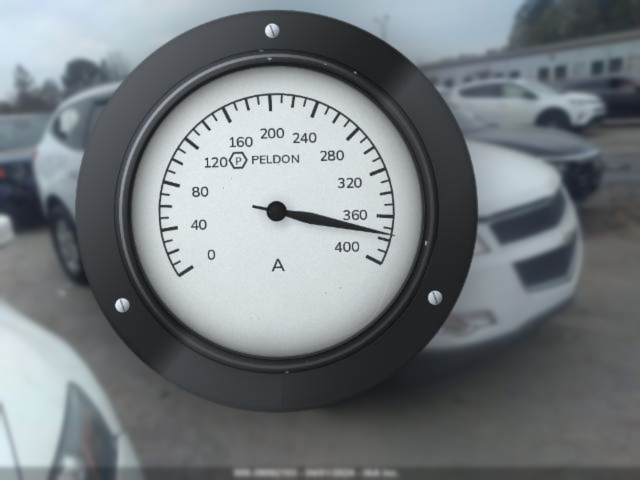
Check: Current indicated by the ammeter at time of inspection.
375 A
